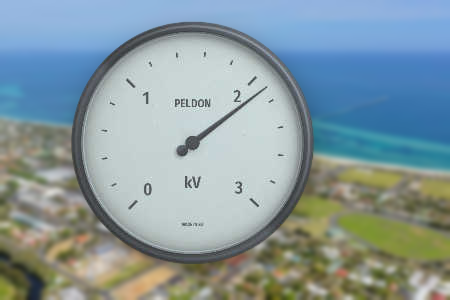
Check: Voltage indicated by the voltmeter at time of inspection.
2.1 kV
